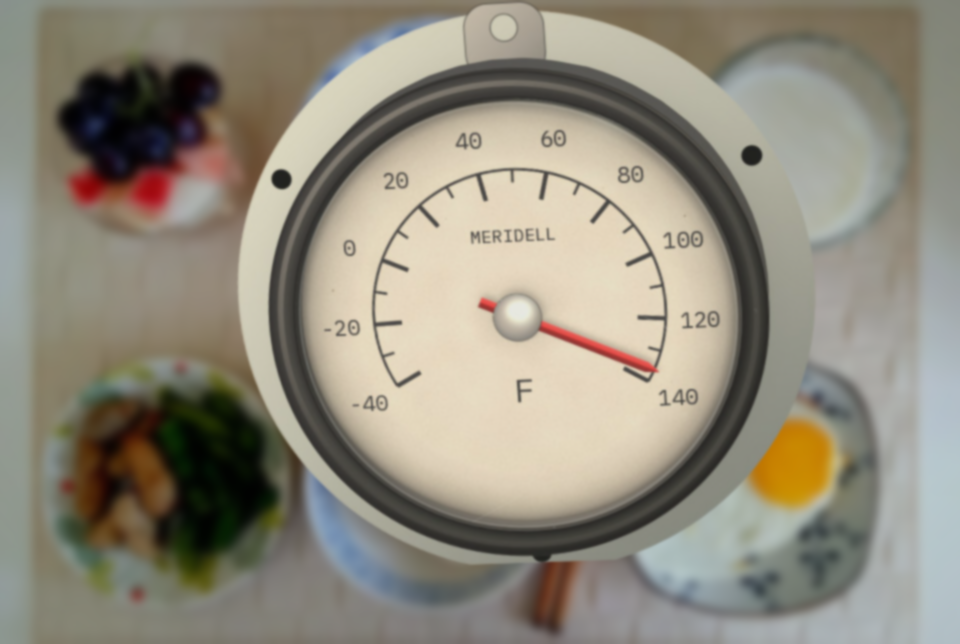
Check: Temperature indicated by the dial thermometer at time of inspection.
135 °F
